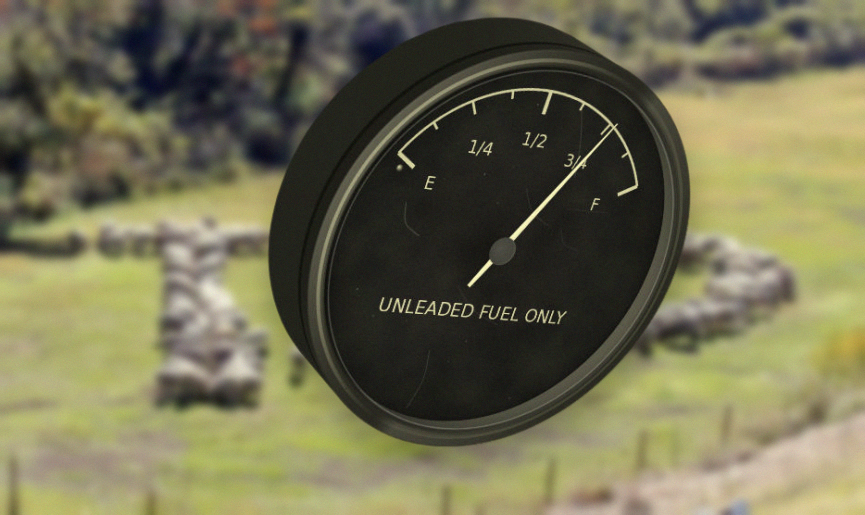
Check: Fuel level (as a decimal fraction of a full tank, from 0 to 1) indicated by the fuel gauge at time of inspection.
0.75
